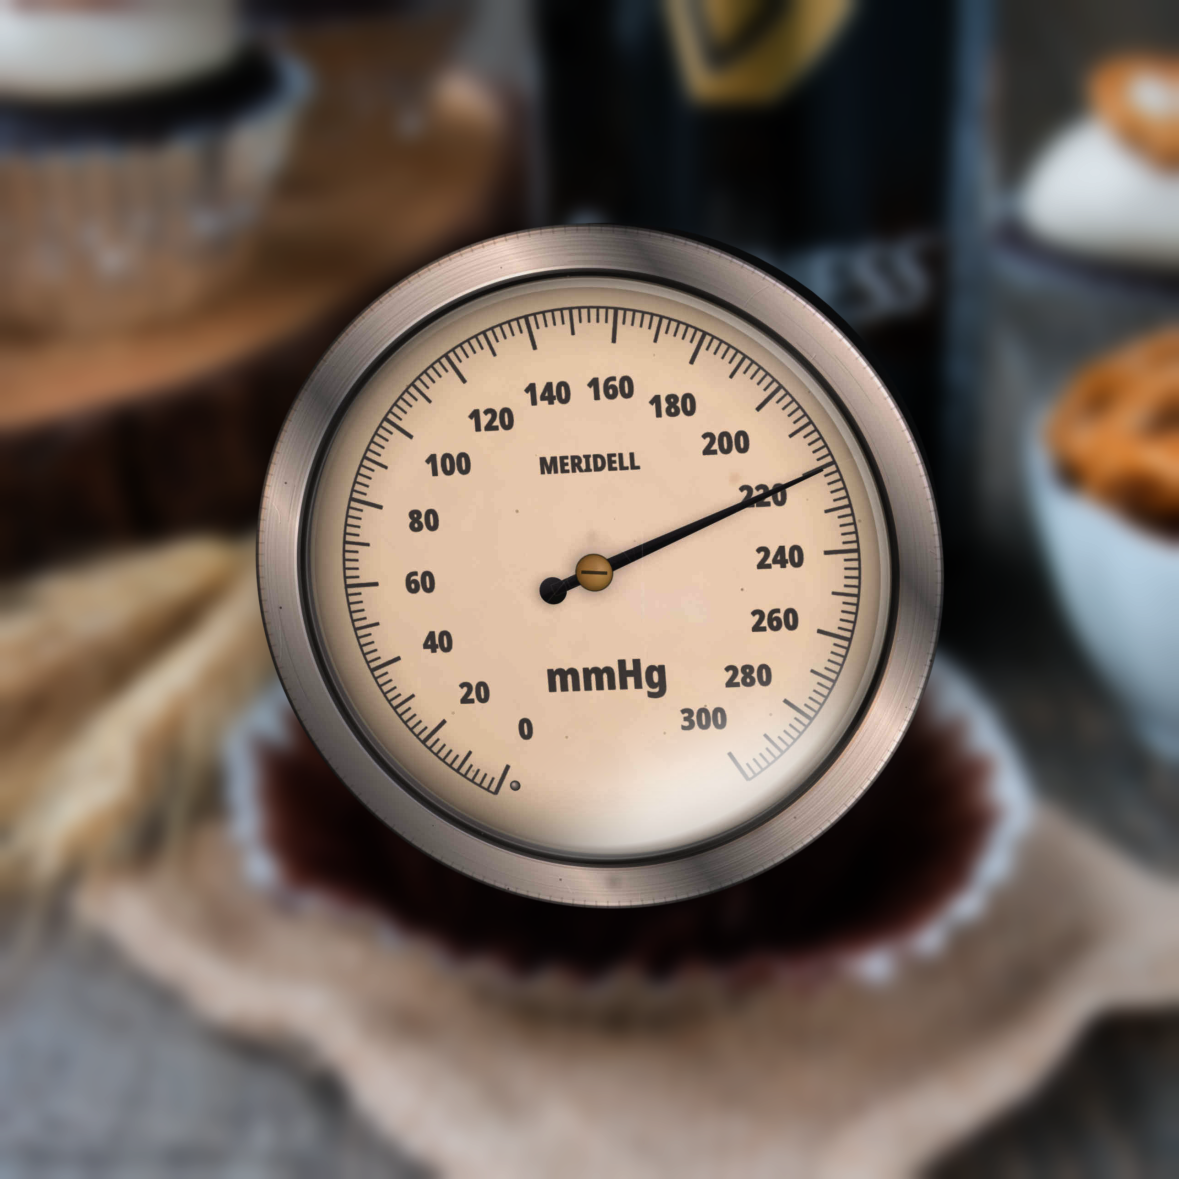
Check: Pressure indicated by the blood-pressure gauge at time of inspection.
220 mmHg
